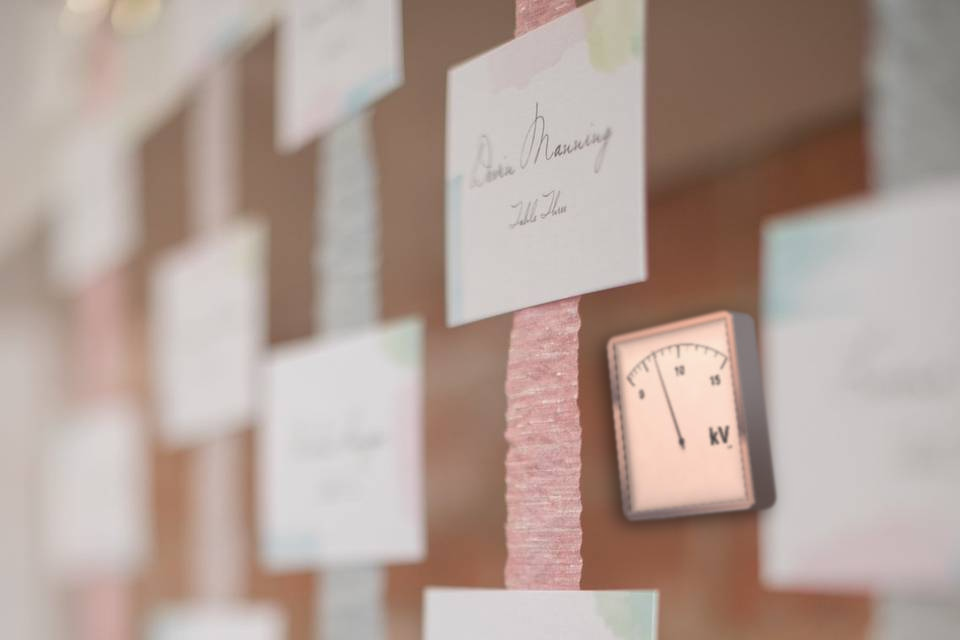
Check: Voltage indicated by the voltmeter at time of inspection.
7 kV
